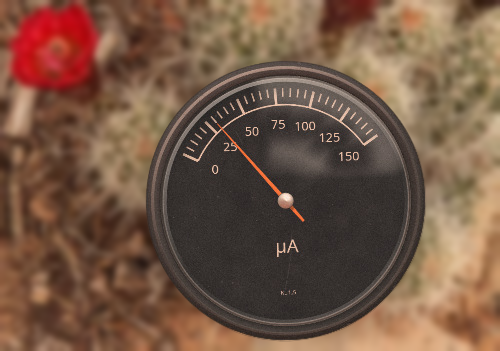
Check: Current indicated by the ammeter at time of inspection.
30 µA
